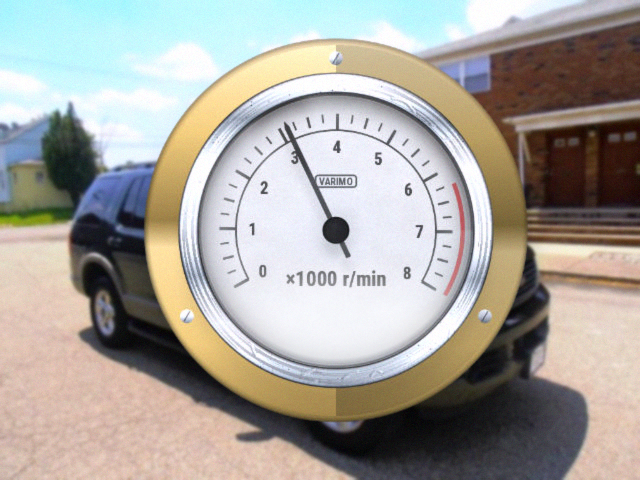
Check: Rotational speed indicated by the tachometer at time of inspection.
3125 rpm
